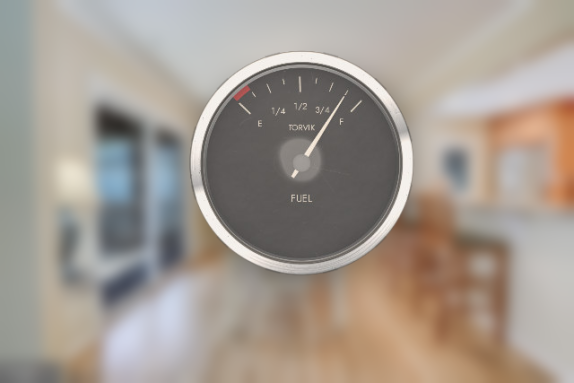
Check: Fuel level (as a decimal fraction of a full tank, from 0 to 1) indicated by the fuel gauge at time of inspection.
0.875
